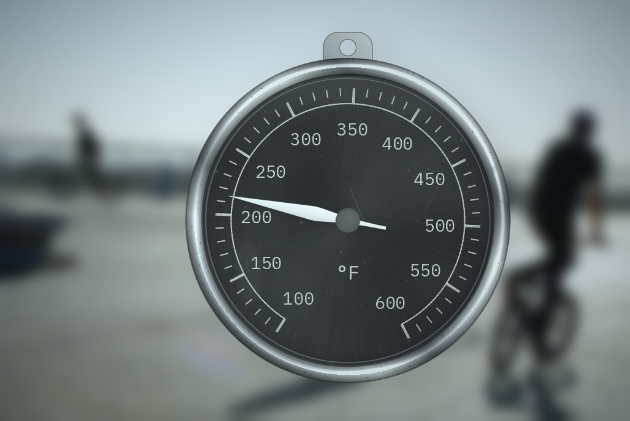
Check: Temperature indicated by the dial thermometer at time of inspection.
215 °F
